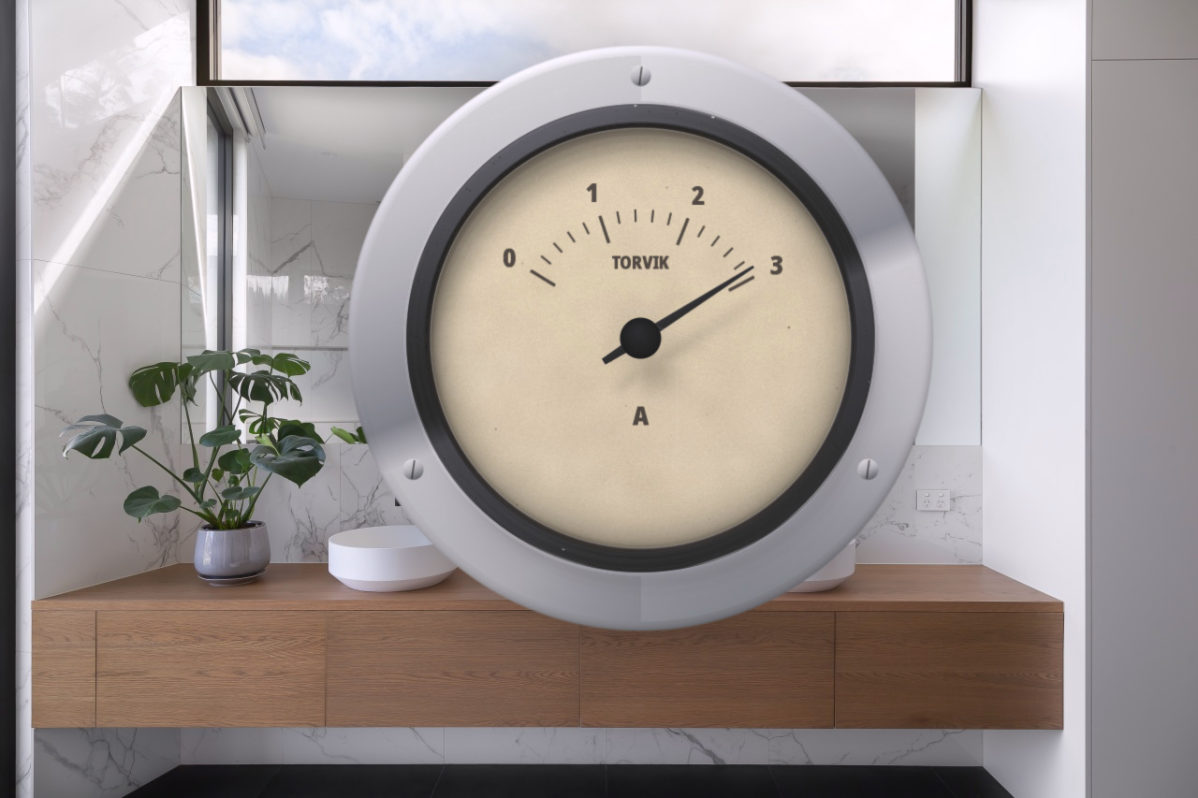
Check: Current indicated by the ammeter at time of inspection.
2.9 A
